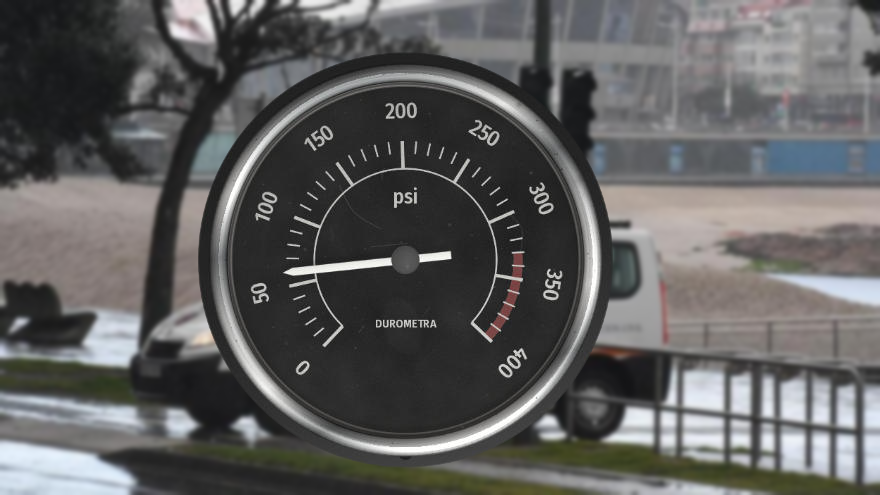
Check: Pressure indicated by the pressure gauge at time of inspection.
60 psi
